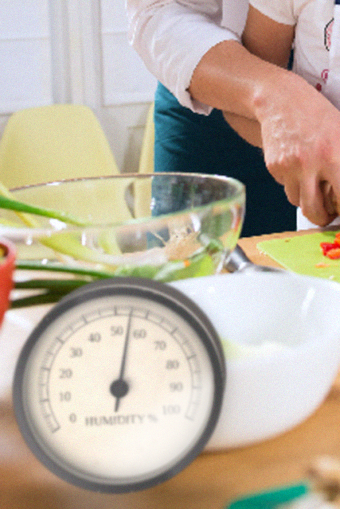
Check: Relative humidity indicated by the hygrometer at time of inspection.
55 %
